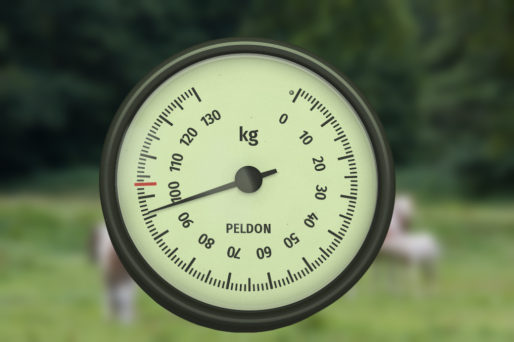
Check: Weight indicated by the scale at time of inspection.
96 kg
